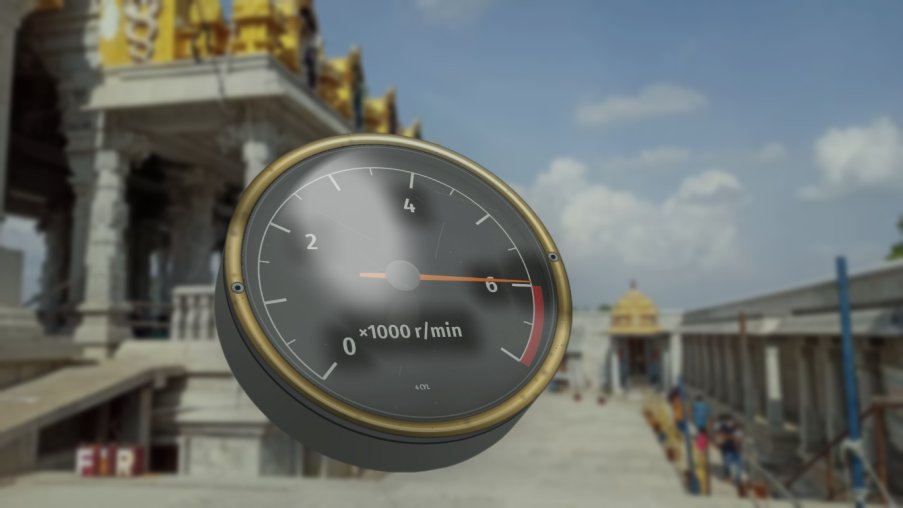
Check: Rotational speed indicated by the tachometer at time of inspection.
6000 rpm
